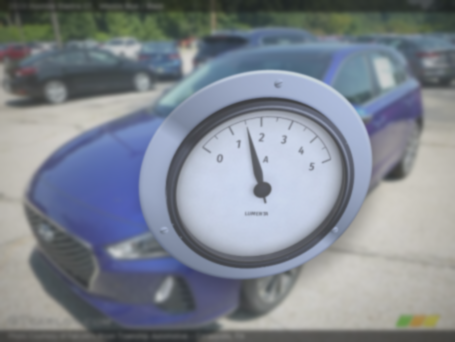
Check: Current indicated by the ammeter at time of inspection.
1.5 A
